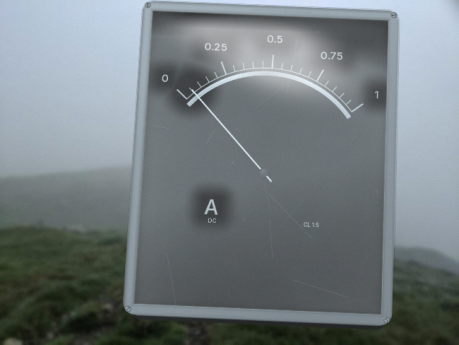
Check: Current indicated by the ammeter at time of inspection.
0.05 A
